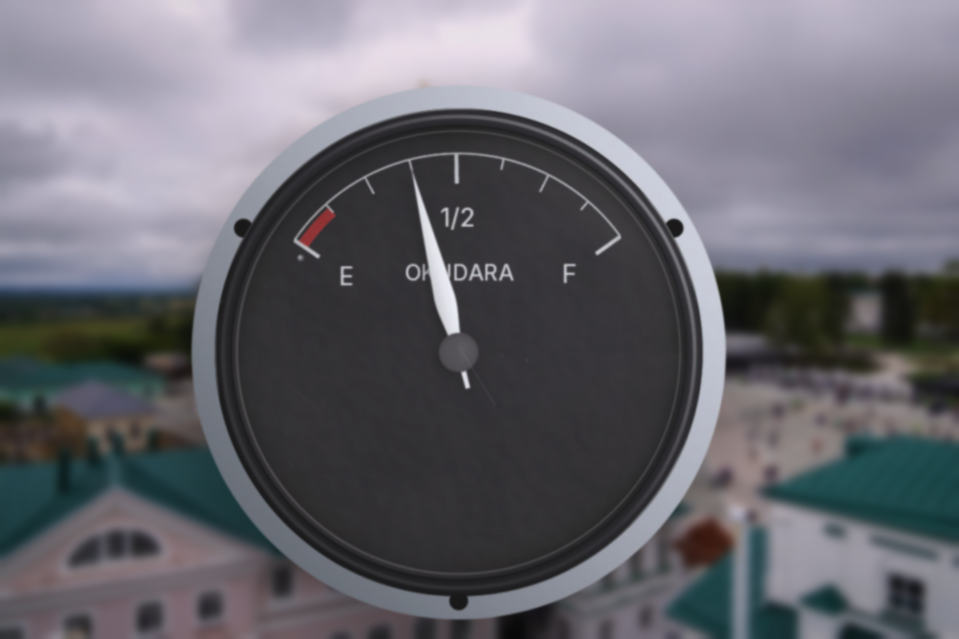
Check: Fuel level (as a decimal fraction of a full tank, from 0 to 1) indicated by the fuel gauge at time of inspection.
0.375
